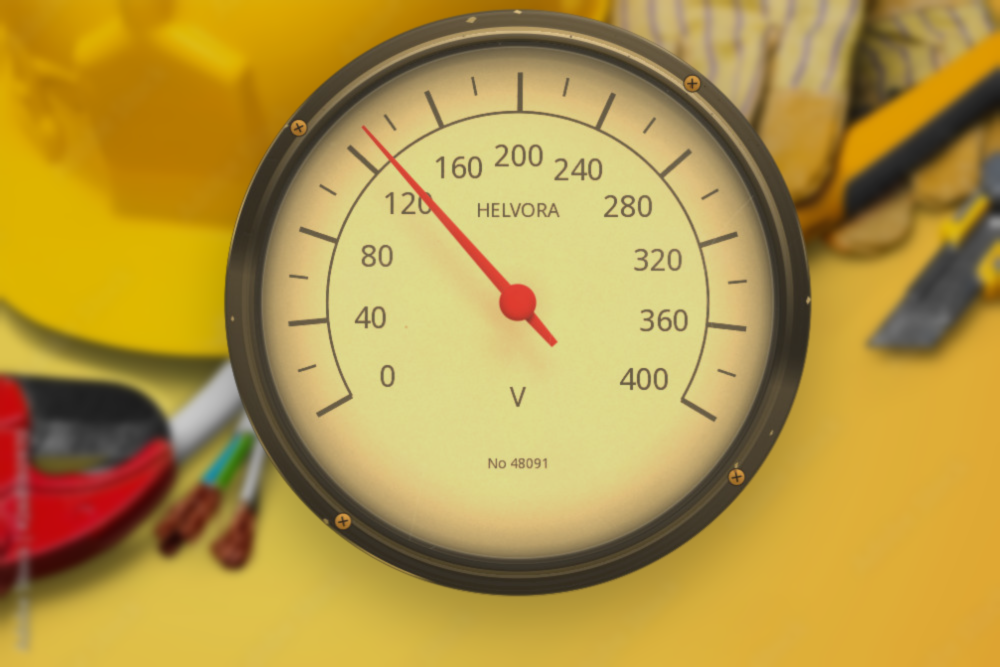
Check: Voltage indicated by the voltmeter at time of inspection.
130 V
